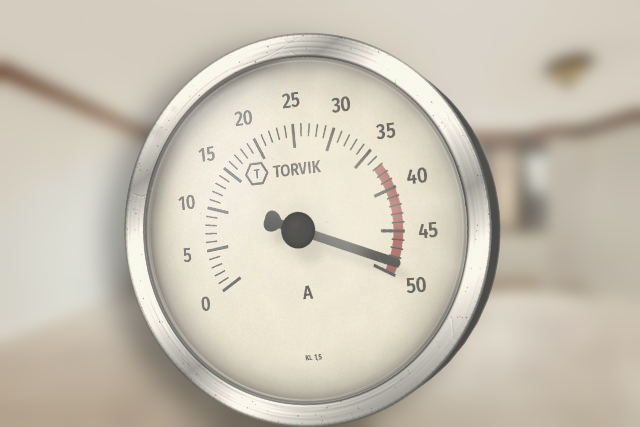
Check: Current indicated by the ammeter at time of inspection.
48.5 A
